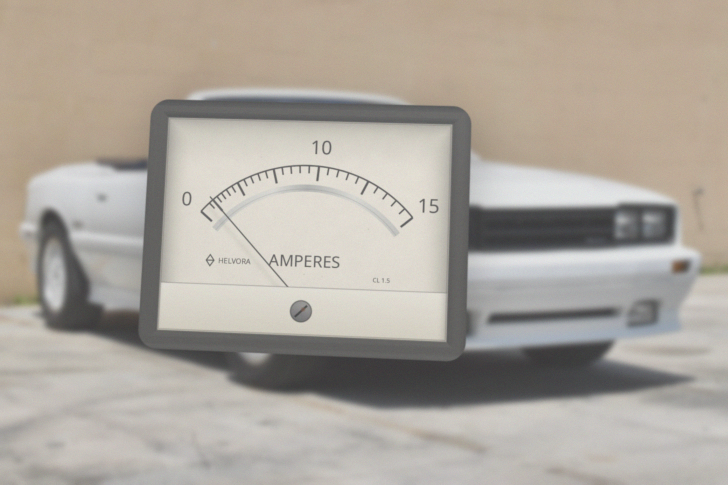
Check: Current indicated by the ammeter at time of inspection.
2.5 A
